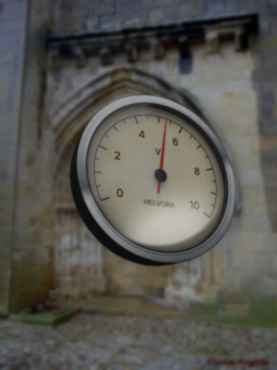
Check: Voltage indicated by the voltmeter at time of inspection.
5.25 V
